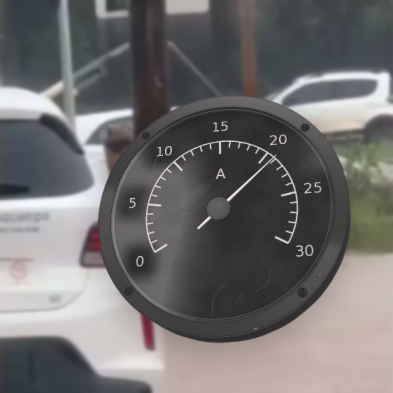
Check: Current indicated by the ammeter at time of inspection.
21 A
